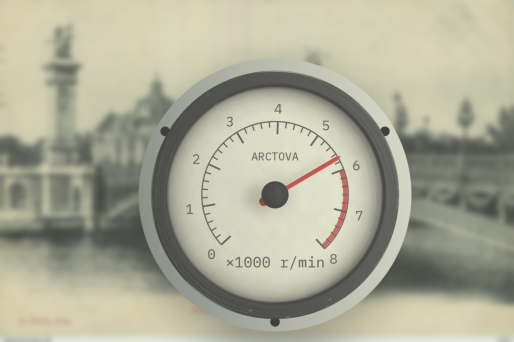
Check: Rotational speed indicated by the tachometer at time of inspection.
5700 rpm
